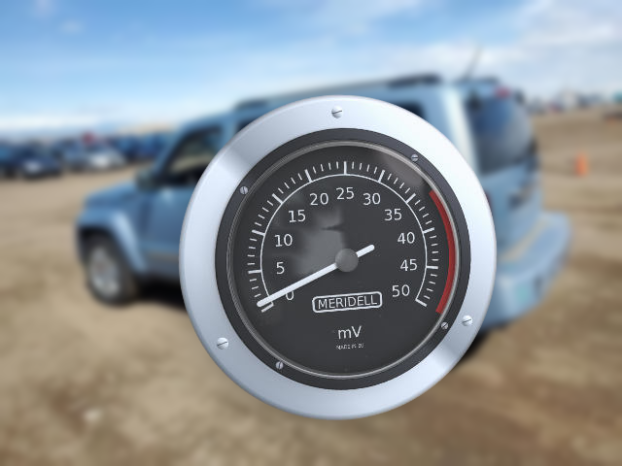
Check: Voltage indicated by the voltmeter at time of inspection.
1 mV
